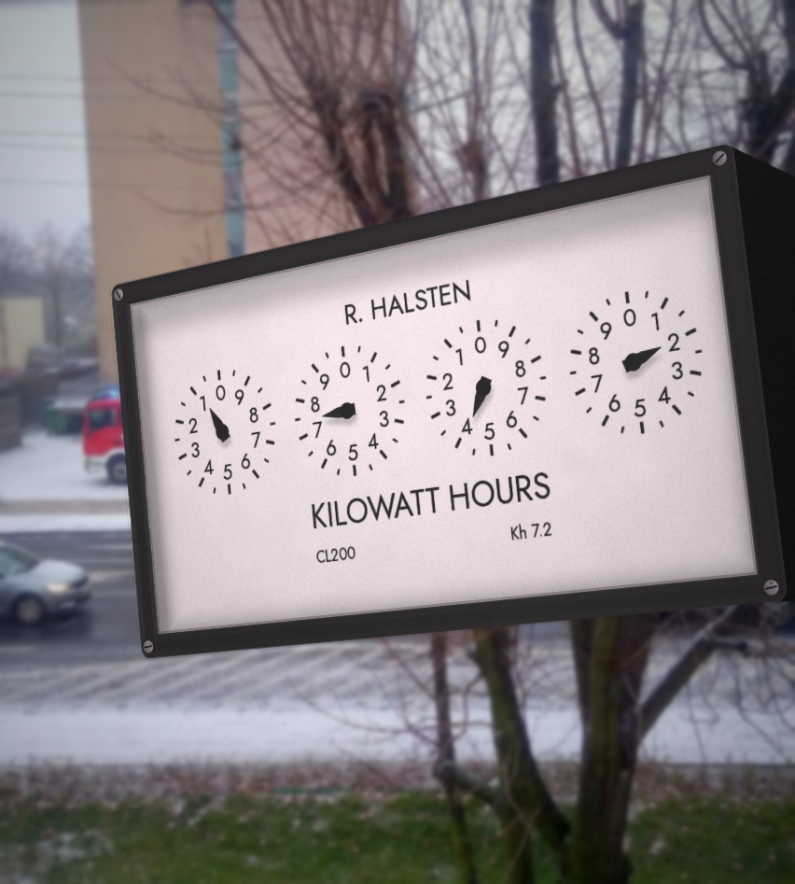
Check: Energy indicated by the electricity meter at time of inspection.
742 kWh
